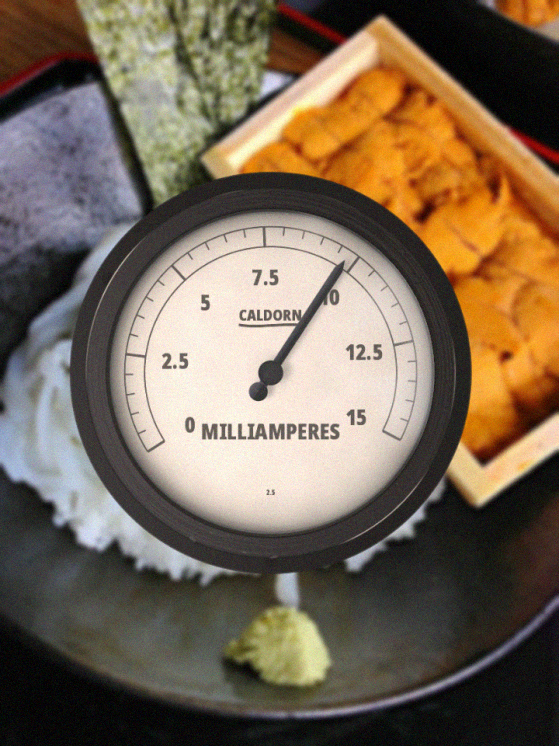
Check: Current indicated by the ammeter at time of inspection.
9.75 mA
